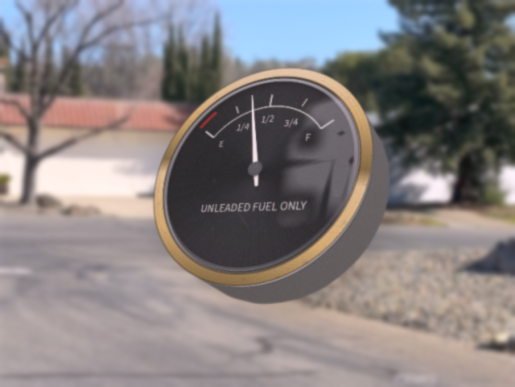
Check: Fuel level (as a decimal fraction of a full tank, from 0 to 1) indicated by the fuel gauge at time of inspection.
0.375
